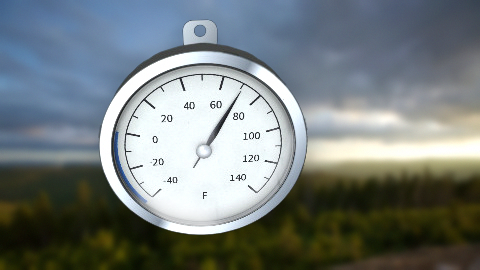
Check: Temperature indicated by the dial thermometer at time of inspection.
70 °F
